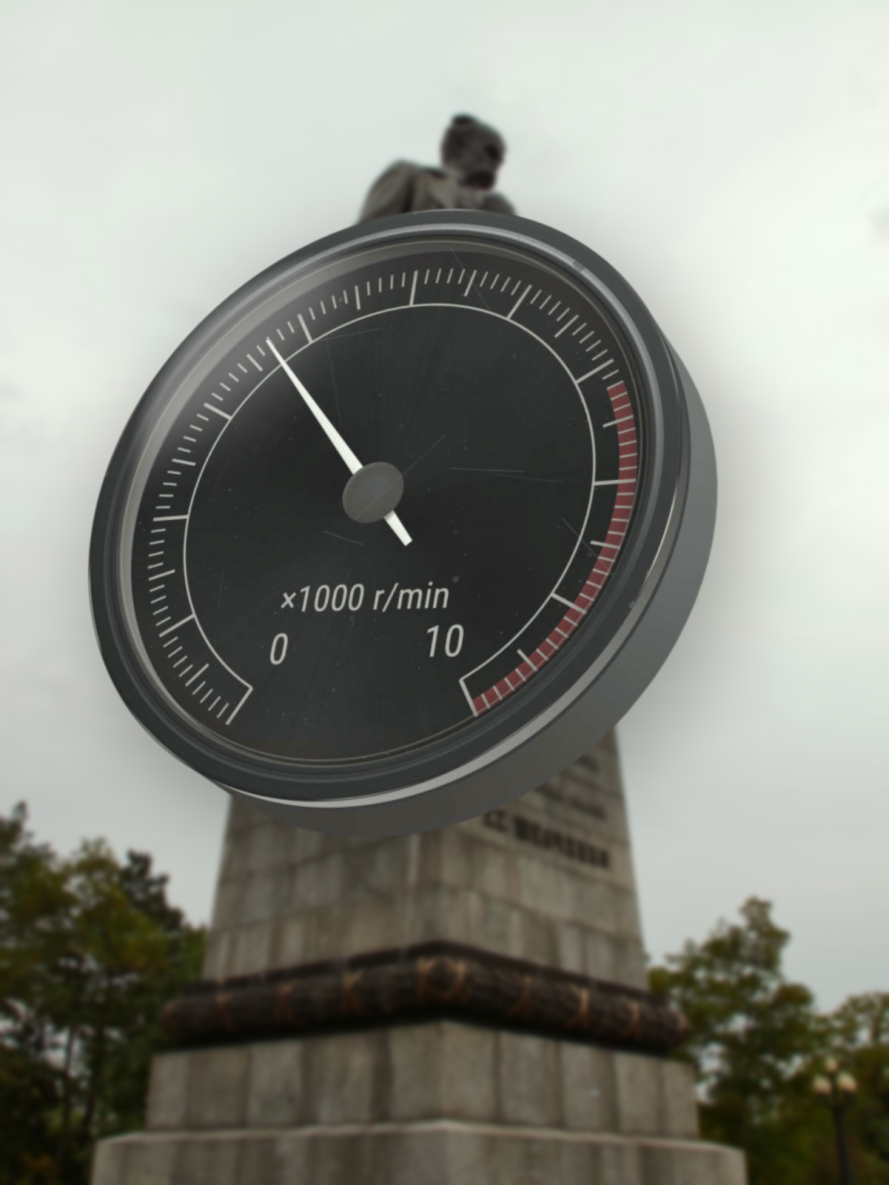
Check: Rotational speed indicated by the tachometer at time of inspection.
3700 rpm
